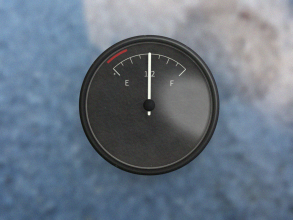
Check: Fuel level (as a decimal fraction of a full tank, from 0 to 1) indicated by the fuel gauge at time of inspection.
0.5
